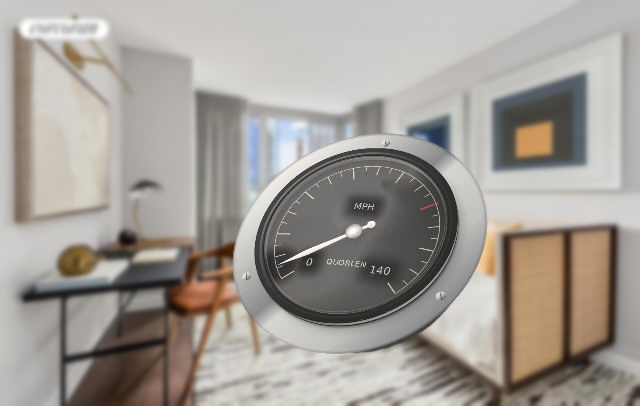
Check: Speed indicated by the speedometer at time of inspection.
5 mph
